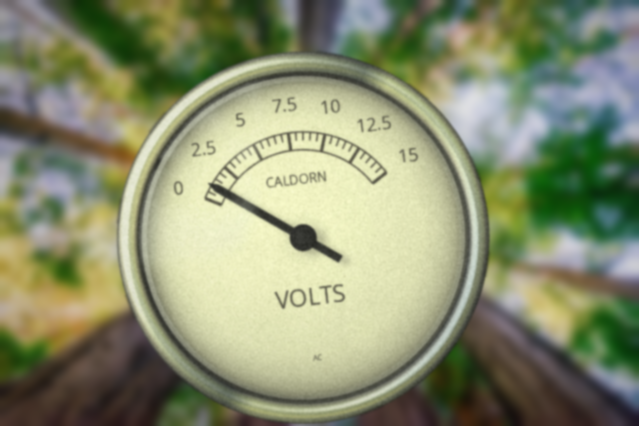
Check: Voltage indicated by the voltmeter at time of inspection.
1 V
